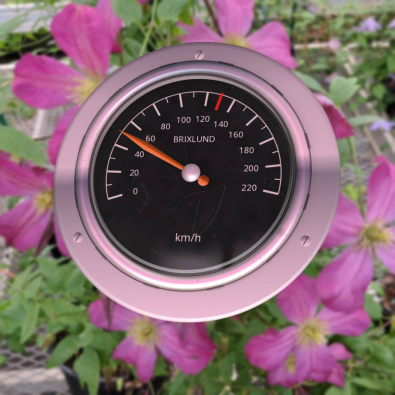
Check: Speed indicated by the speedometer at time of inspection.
50 km/h
